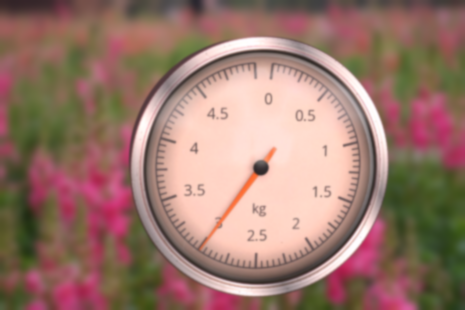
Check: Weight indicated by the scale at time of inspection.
3 kg
